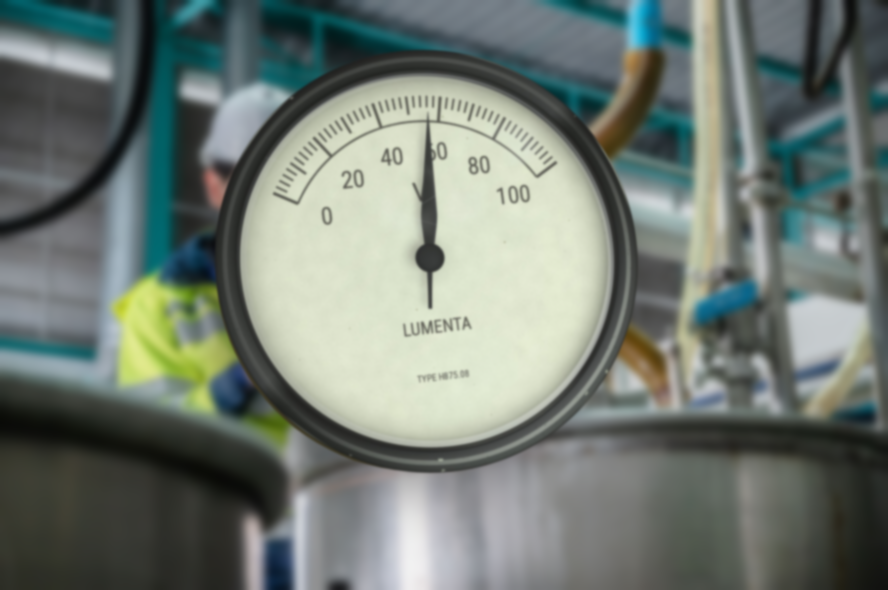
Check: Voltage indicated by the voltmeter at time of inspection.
56 V
